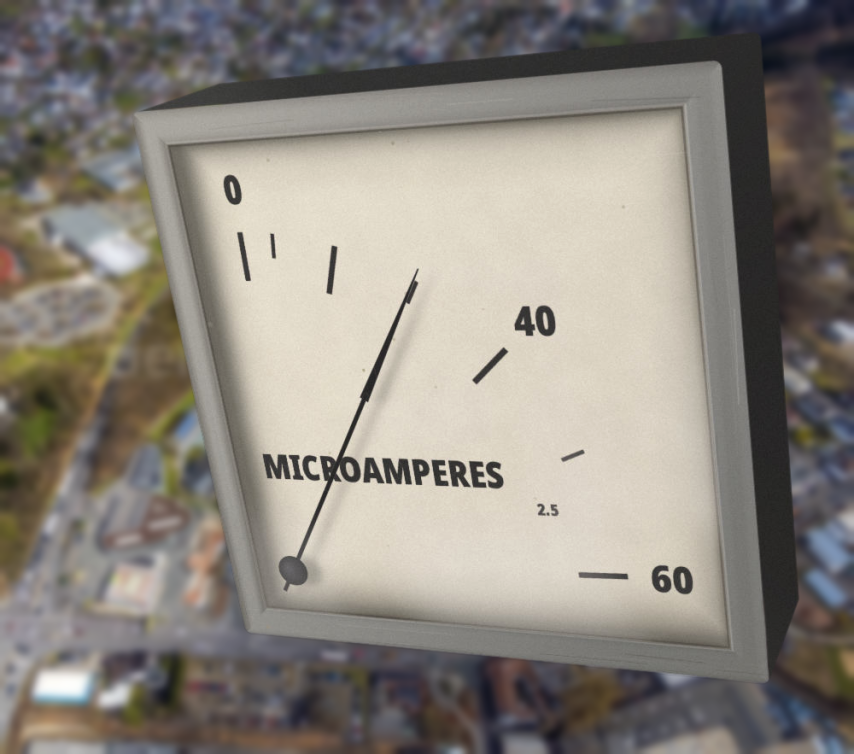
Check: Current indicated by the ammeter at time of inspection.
30 µA
